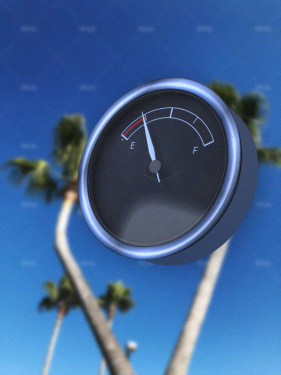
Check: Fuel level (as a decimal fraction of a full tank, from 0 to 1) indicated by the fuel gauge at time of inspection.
0.25
